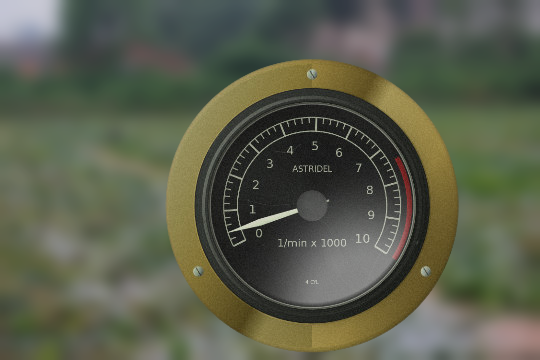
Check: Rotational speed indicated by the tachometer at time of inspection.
400 rpm
